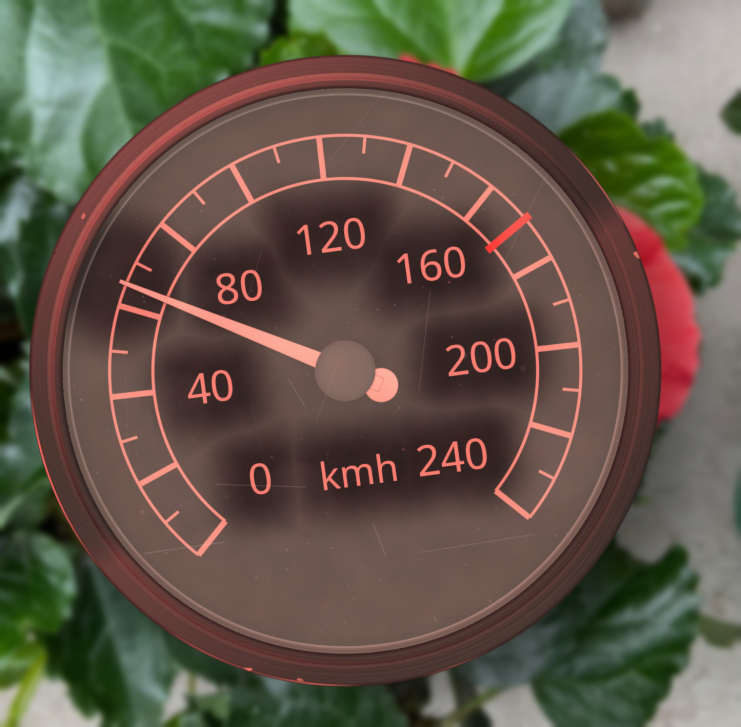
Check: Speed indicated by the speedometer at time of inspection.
65 km/h
